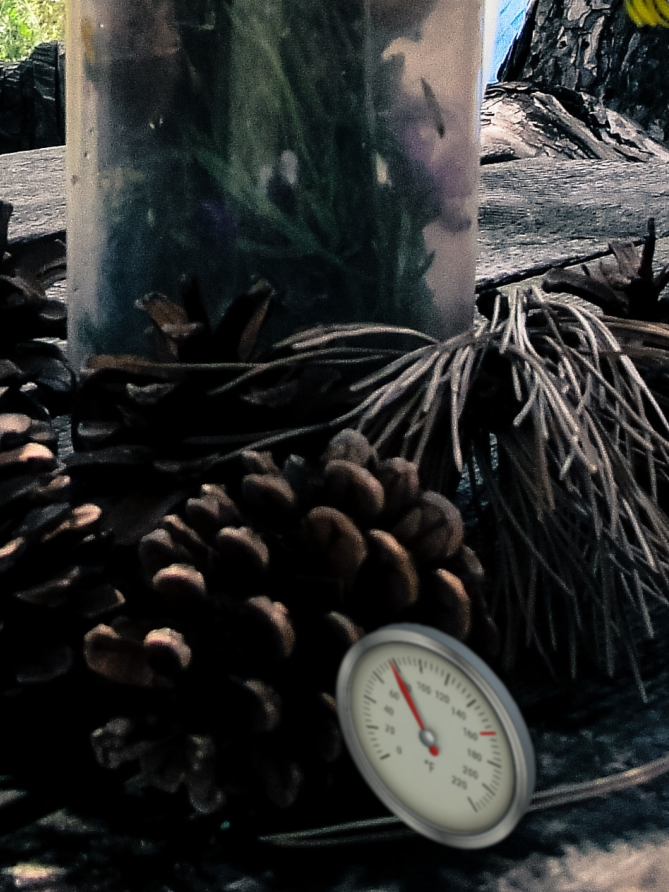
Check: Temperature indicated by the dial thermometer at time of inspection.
80 °F
